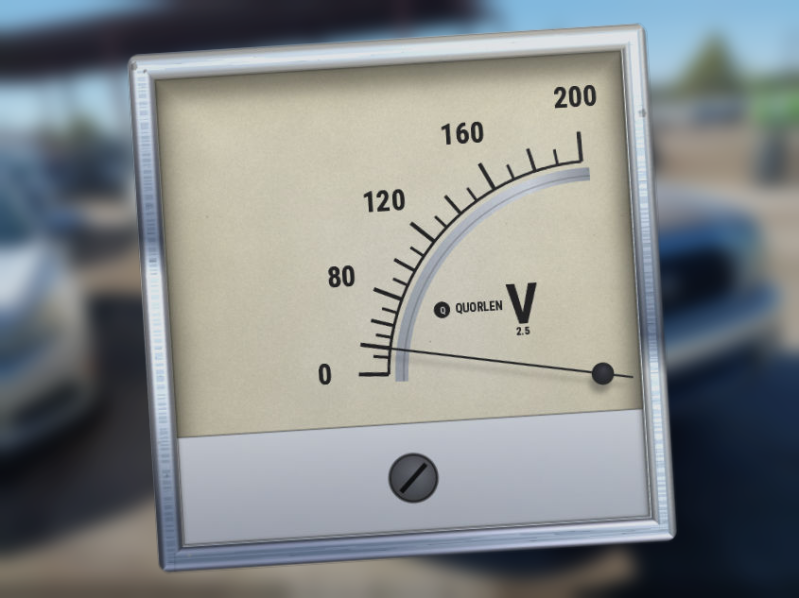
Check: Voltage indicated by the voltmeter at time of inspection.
40 V
